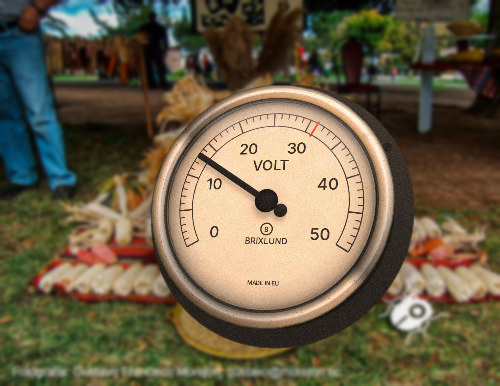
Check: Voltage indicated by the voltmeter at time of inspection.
13 V
